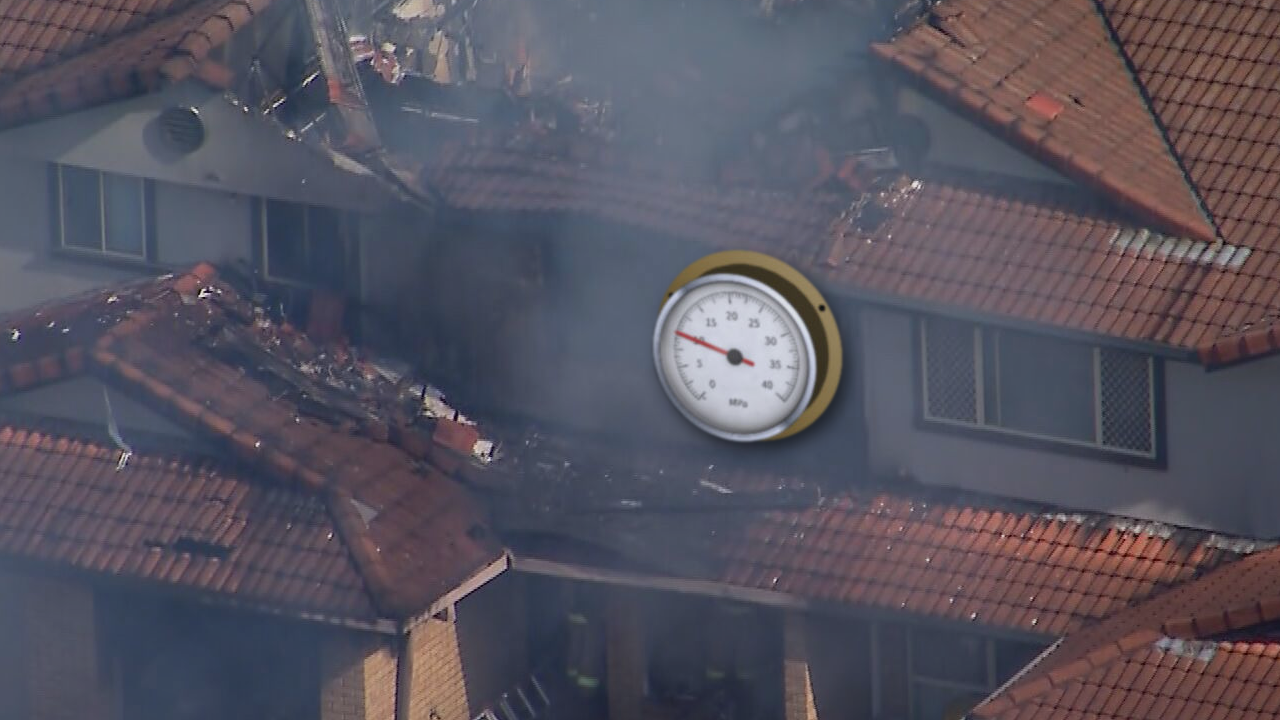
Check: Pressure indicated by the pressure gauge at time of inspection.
10 MPa
